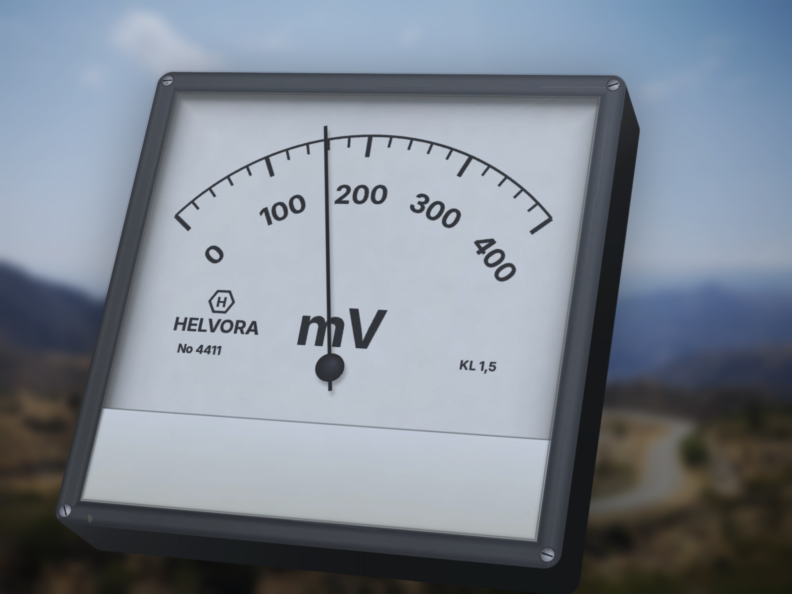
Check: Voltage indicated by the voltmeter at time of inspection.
160 mV
